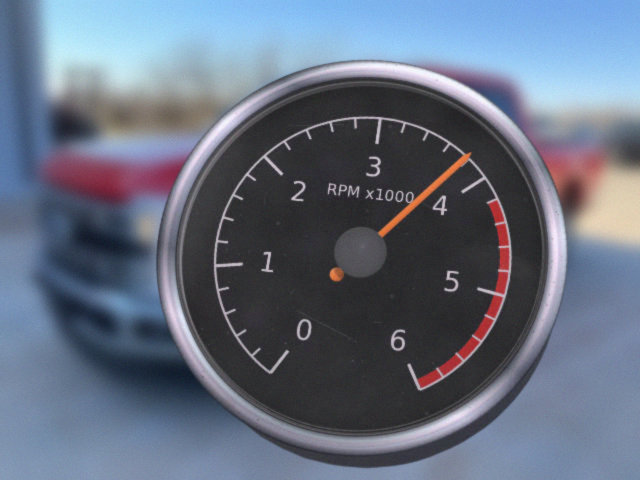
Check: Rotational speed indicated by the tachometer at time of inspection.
3800 rpm
